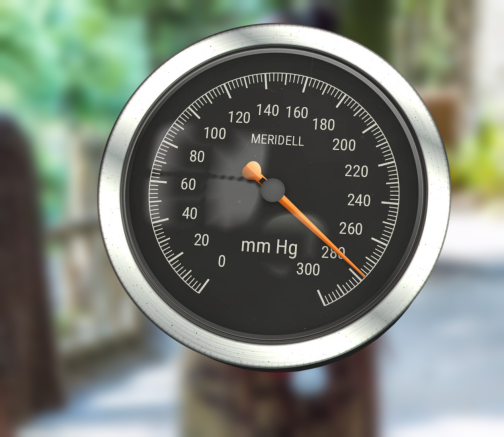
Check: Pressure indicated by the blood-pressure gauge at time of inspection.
278 mmHg
